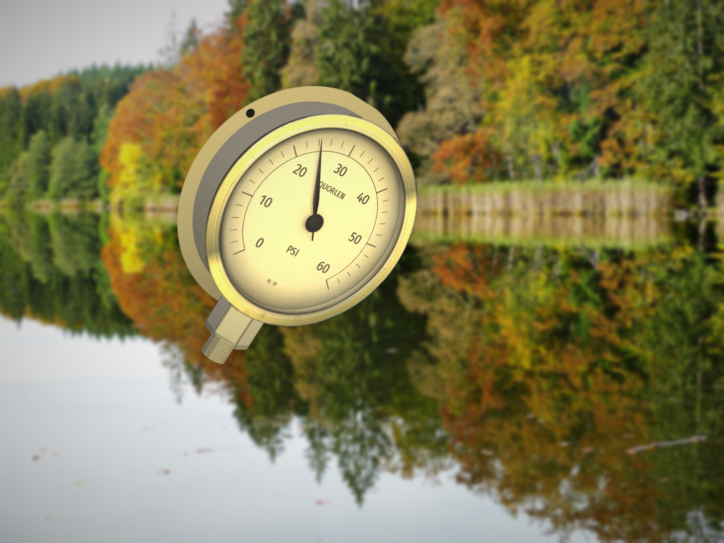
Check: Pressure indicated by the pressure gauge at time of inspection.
24 psi
